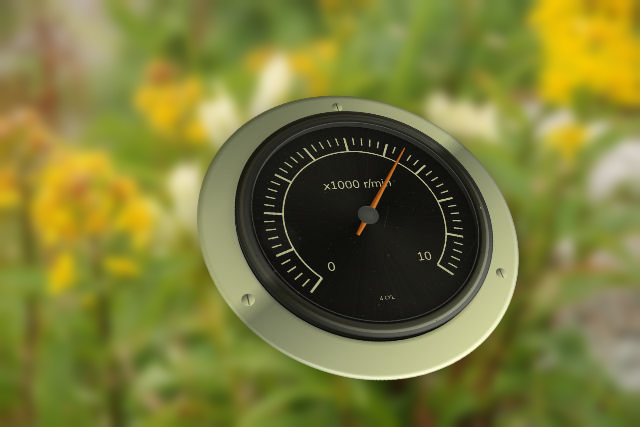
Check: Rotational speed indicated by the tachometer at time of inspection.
6400 rpm
